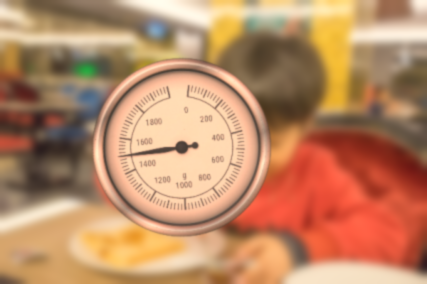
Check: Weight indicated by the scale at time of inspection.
1500 g
